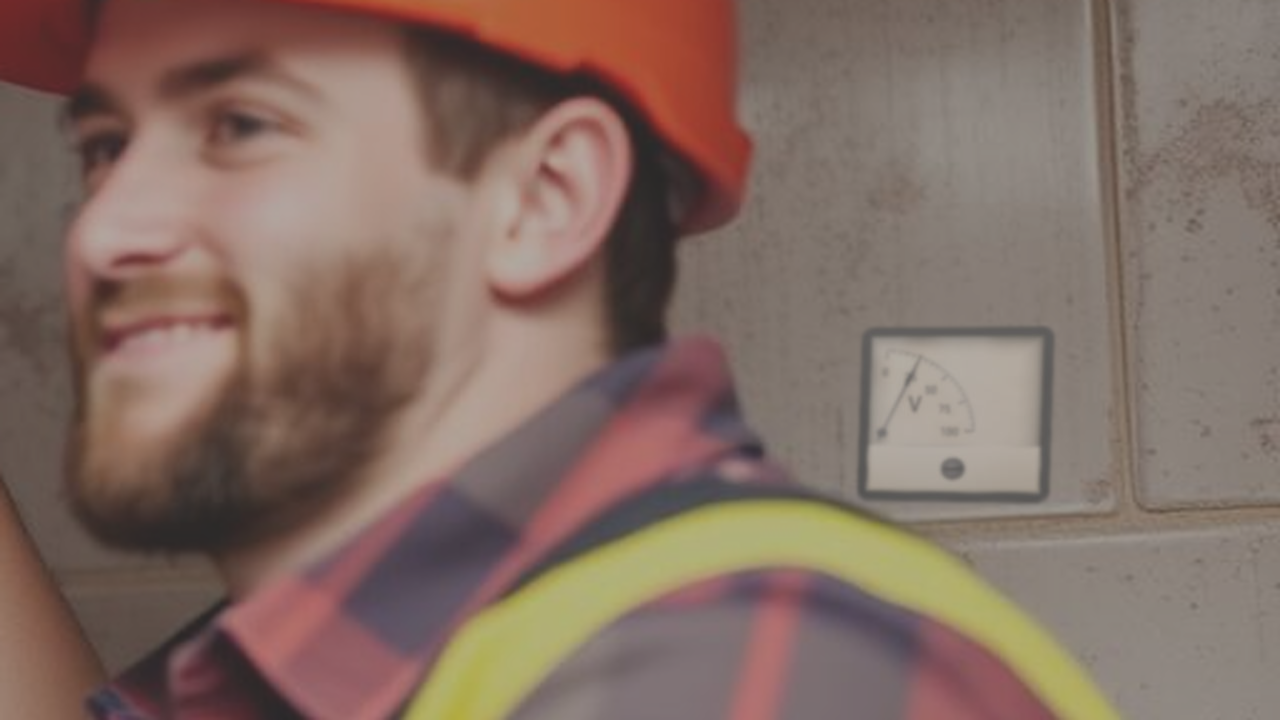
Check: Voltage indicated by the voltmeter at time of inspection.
25 V
